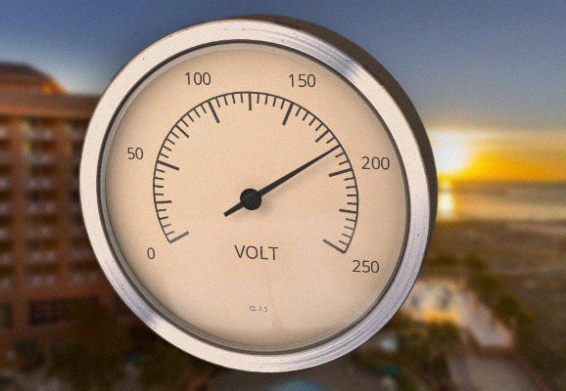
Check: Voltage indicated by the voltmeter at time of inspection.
185 V
